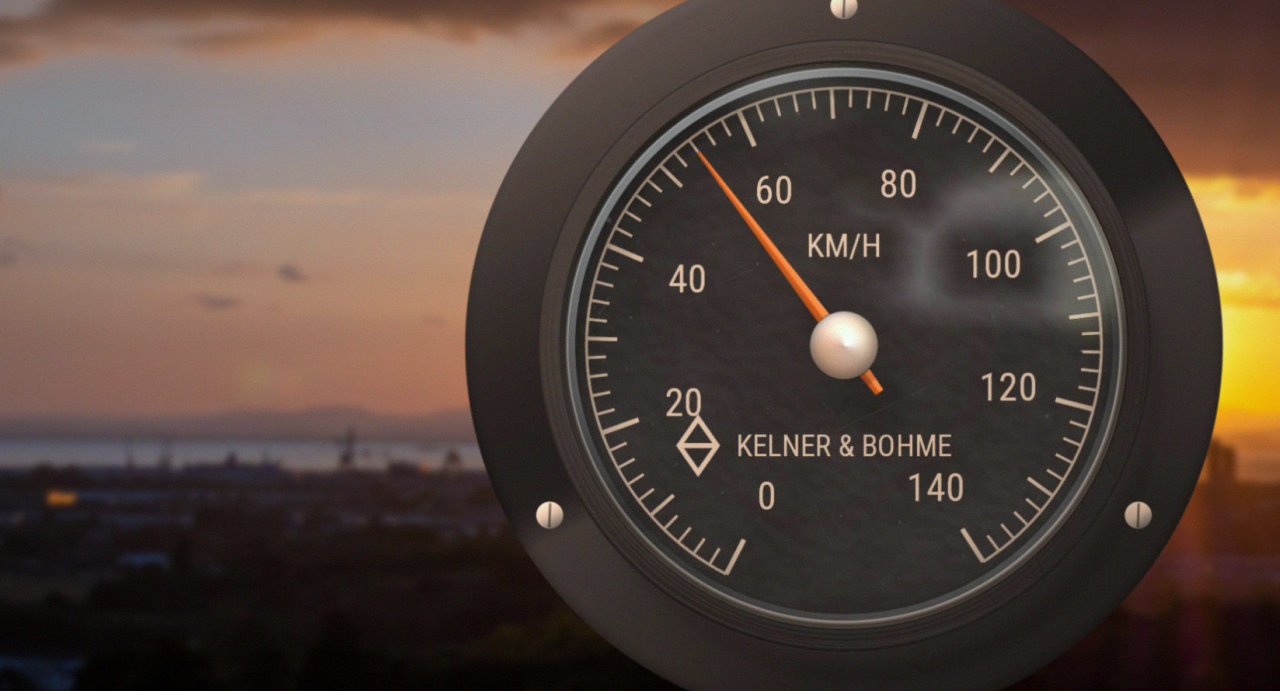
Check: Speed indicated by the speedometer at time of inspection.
54 km/h
